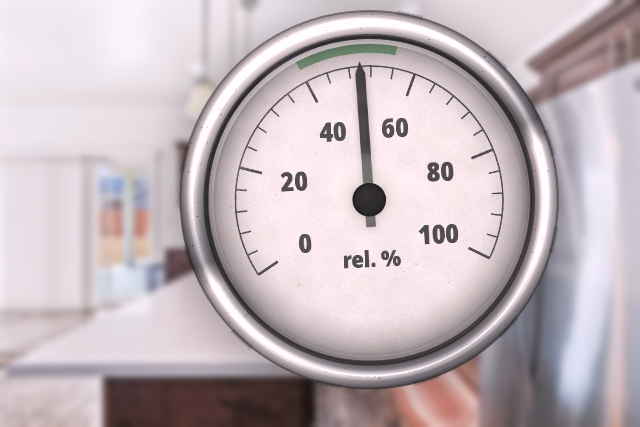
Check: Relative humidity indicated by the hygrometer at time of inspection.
50 %
